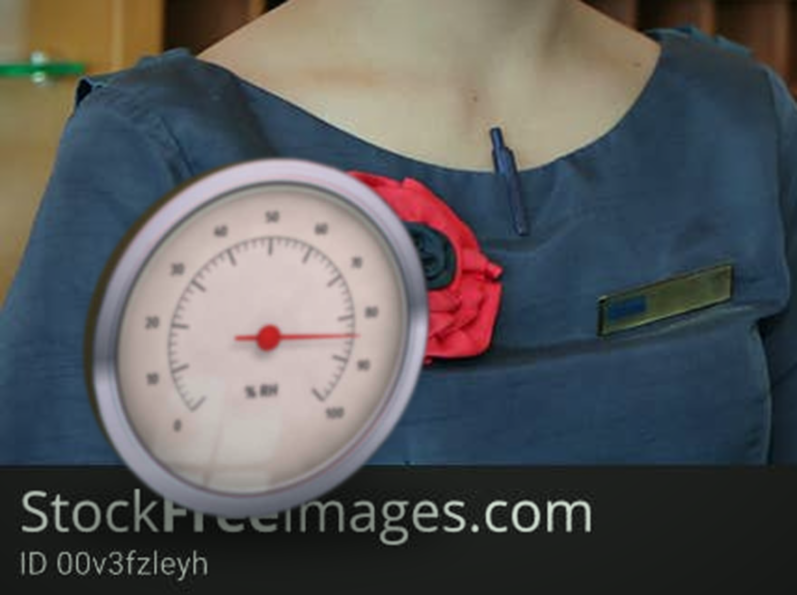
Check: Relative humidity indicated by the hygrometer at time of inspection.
84 %
